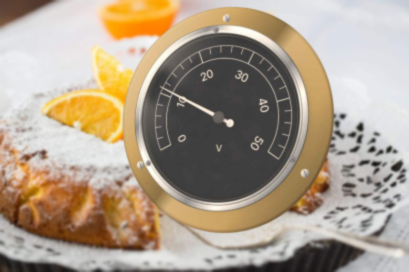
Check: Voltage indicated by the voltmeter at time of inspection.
11 V
